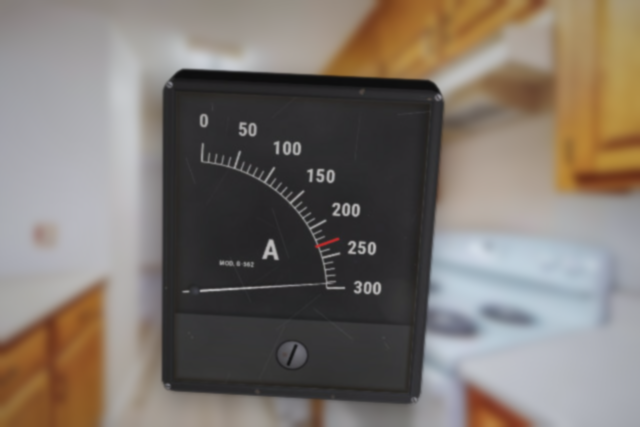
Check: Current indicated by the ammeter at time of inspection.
290 A
